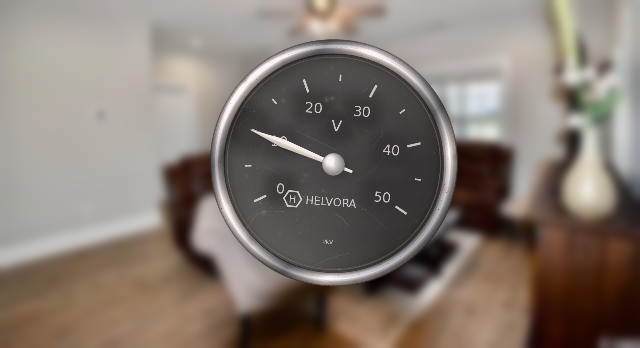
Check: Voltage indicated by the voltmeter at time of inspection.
10 V
